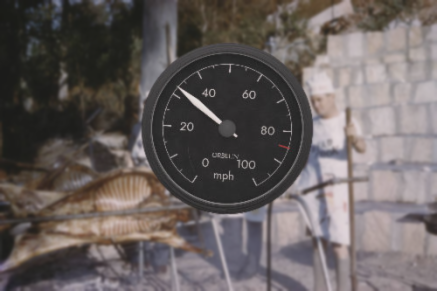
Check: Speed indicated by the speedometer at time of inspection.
32.5 mph
